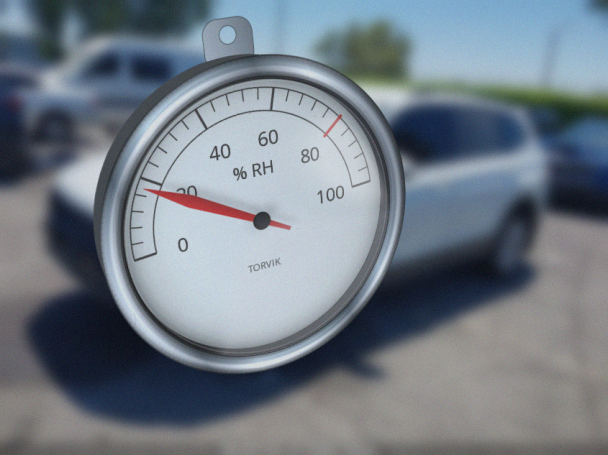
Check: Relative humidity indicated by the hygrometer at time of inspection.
18 %
